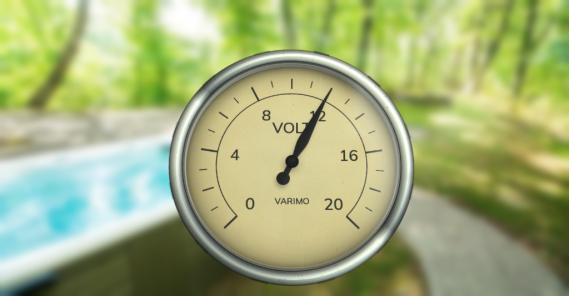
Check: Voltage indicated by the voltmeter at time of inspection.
12 V
